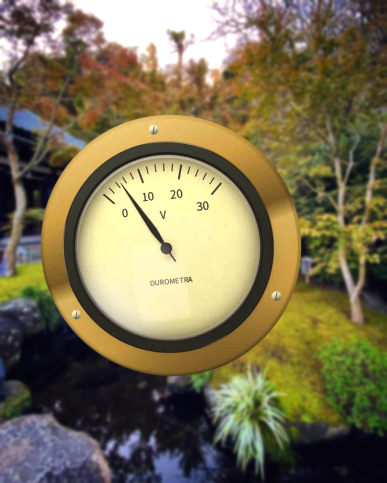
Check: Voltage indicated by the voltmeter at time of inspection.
5 V
